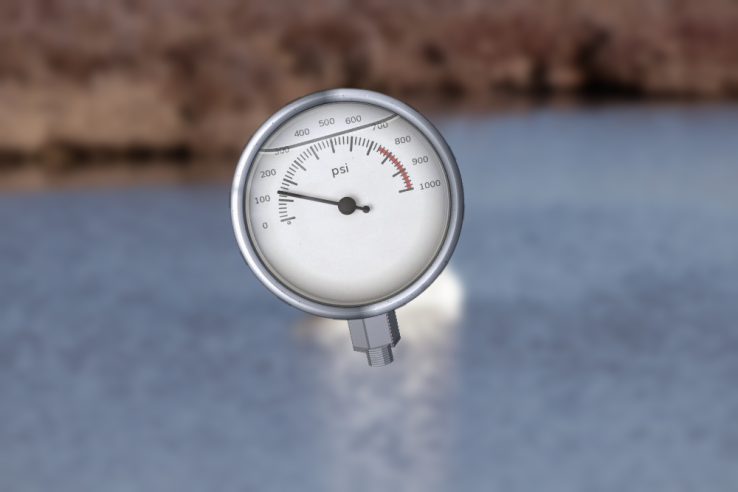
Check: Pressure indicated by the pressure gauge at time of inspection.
140 psi
